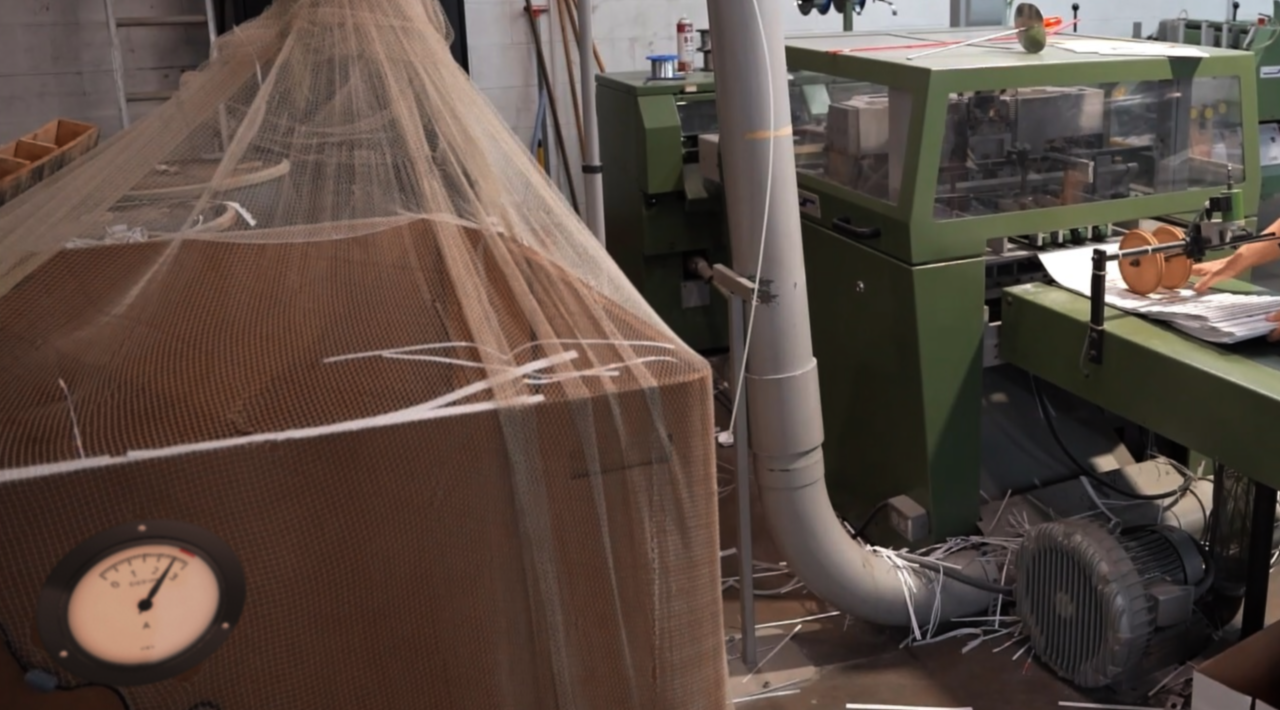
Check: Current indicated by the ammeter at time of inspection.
2.5 A
